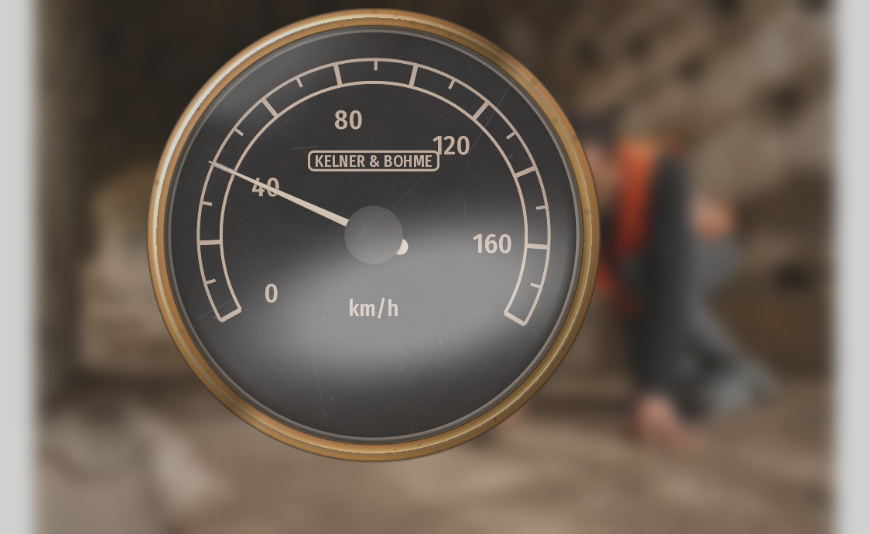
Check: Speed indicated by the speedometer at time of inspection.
40 km/h
